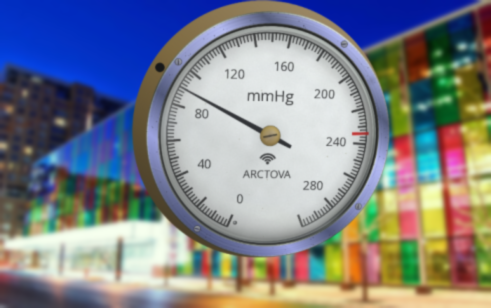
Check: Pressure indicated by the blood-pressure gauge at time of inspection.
90 mmHg
